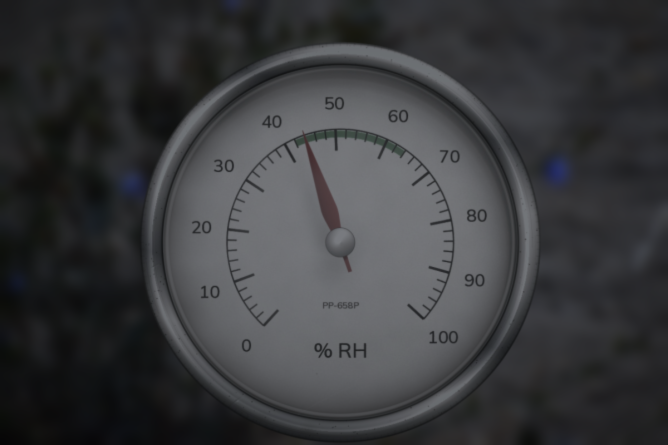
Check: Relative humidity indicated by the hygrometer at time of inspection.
44 %
